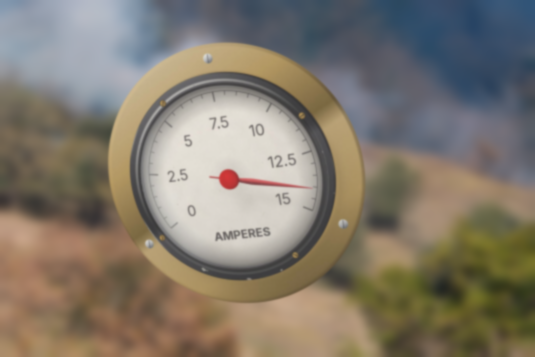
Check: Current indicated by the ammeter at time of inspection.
14 A
